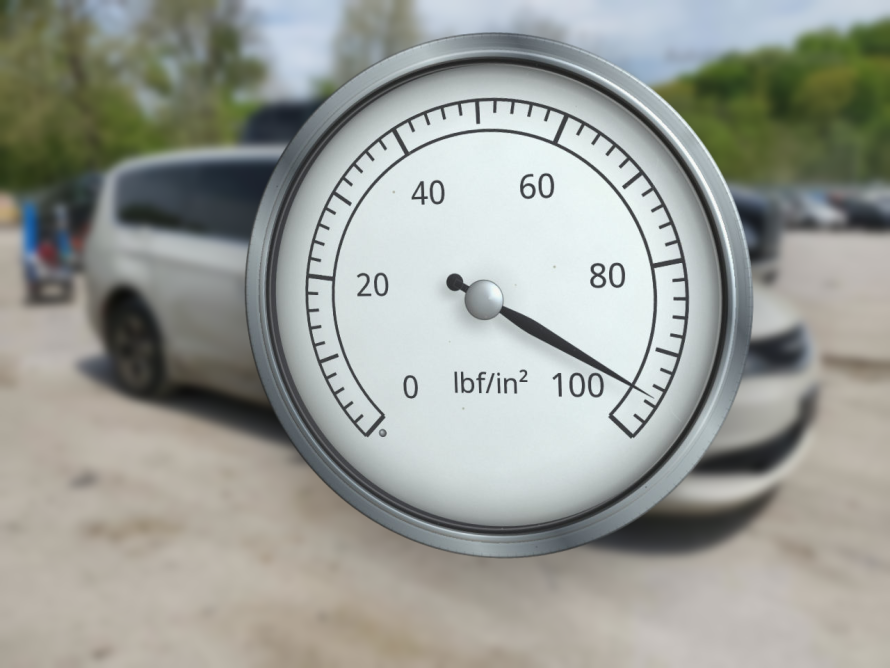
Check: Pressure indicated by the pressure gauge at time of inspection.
95 psi
